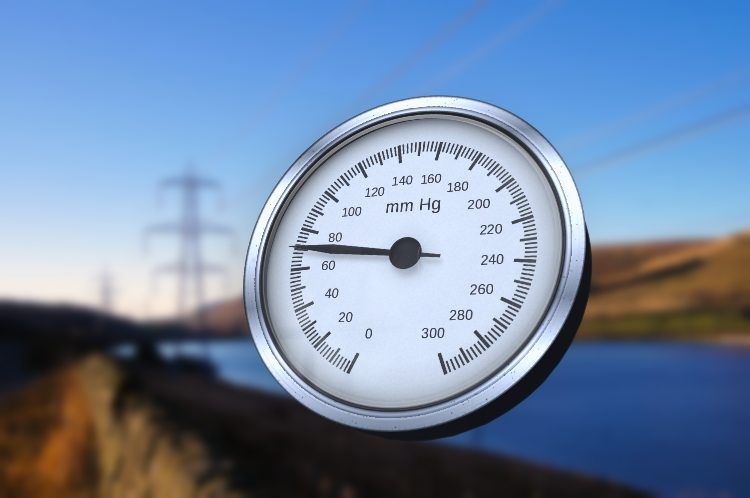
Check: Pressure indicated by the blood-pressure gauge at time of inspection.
70 mmHg
